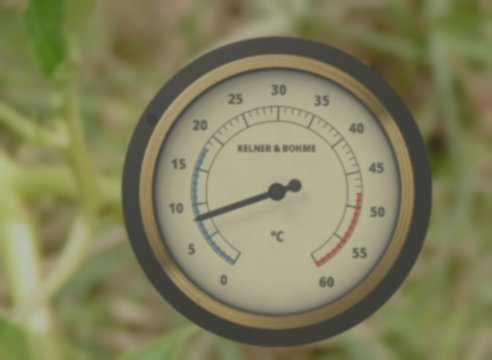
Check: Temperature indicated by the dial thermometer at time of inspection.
8 °C
